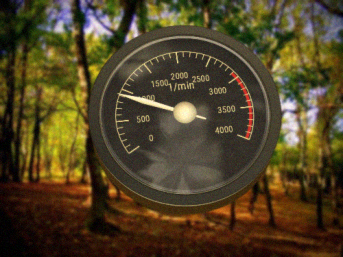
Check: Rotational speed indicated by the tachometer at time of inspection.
900 rpm
